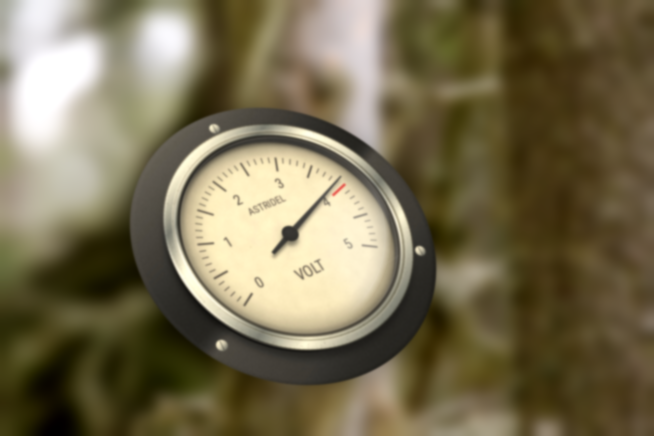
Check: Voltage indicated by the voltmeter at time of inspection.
3.9 V
